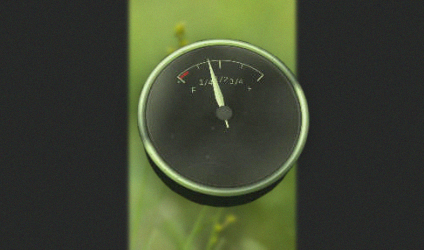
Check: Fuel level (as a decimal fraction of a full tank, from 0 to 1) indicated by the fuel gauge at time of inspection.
0.375
